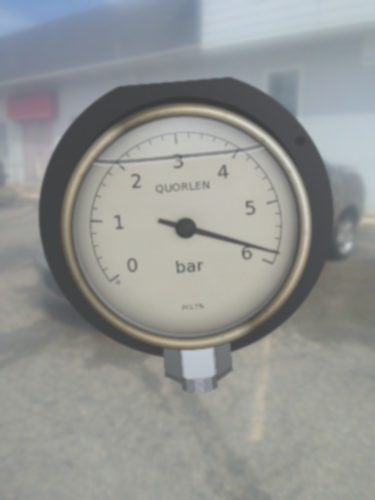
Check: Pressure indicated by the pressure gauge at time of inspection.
5.8 bar
